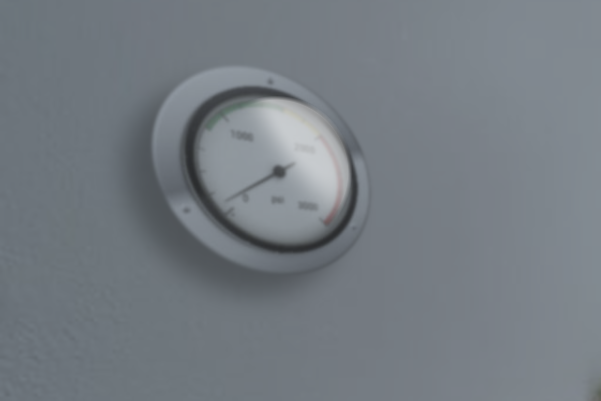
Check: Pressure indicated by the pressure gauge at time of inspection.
100 psi
